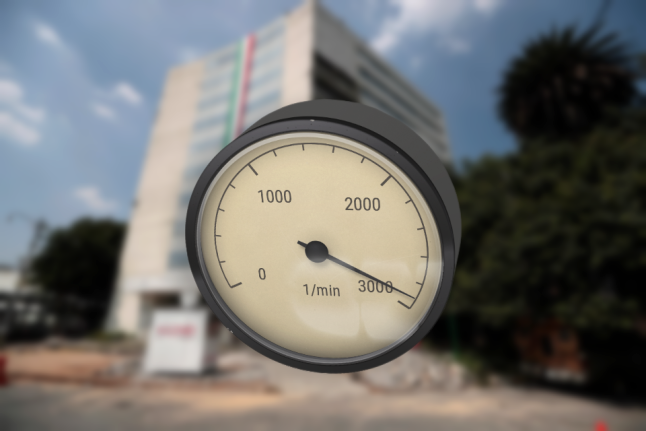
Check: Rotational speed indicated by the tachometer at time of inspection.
2900 rpm
